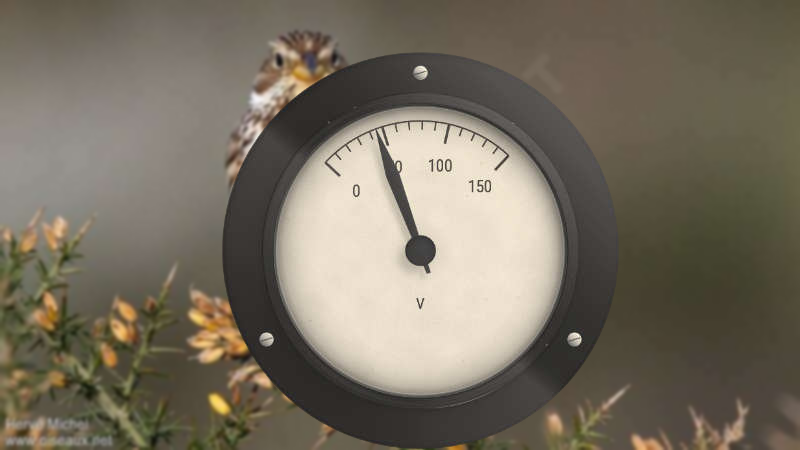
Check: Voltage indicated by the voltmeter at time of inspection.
45 V
